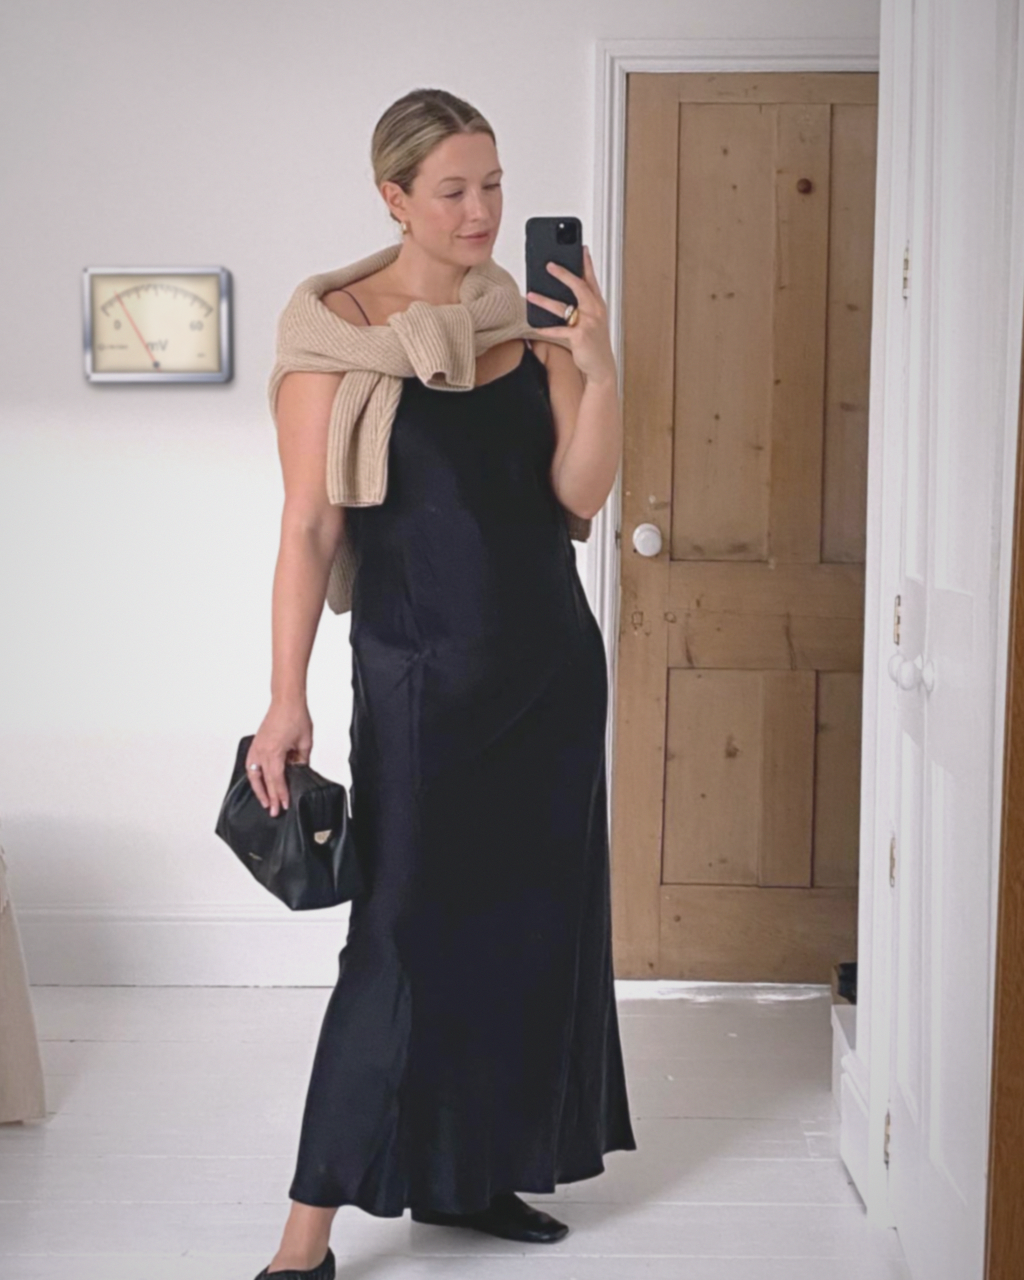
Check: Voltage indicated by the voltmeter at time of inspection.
10 mV
